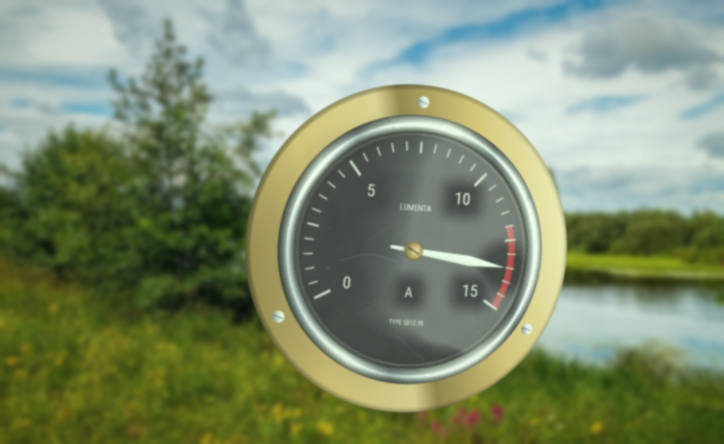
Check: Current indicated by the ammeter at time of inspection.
13.5 A
